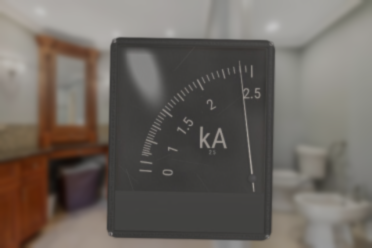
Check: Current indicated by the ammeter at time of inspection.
2.4 kA
